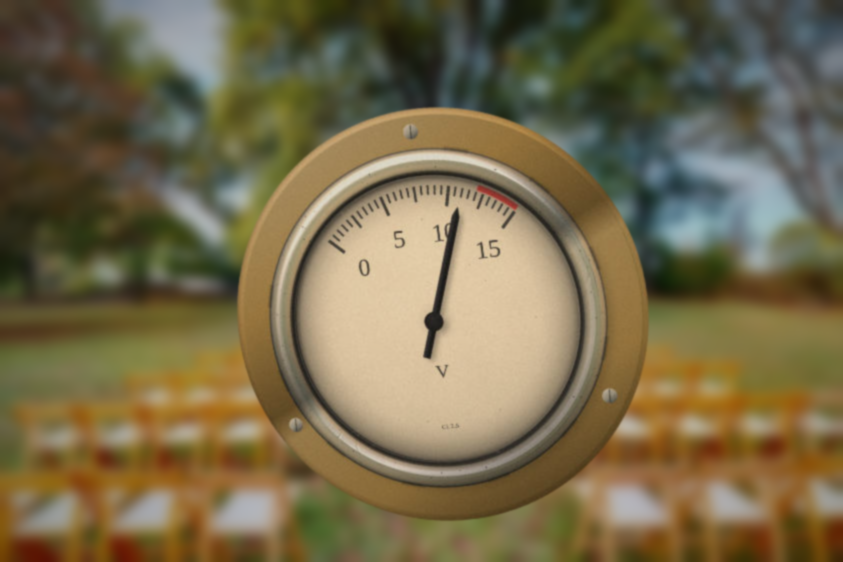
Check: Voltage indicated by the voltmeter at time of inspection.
11 V
